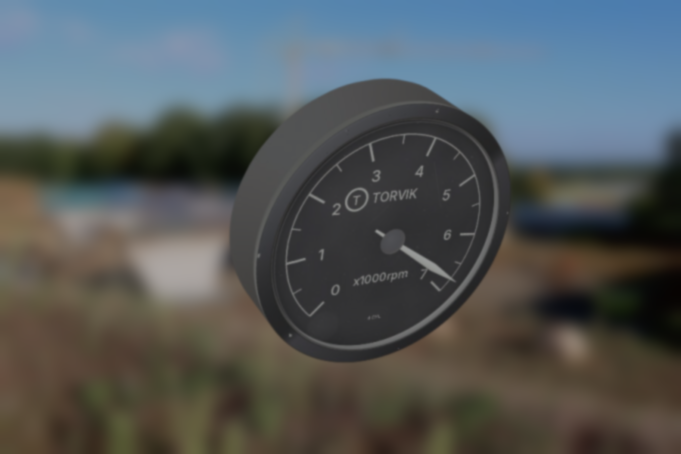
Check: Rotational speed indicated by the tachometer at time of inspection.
6750 rpm
